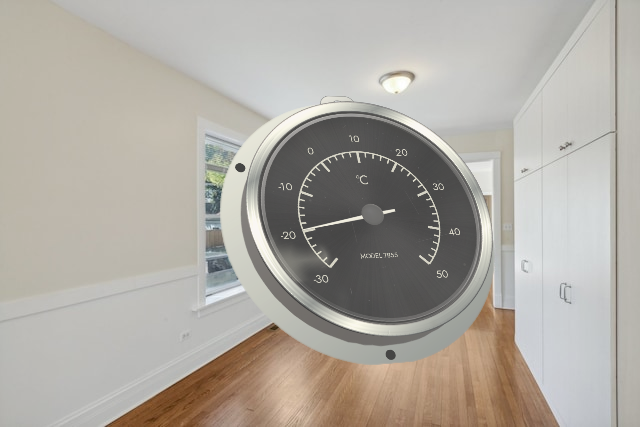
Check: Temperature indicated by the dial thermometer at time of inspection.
-20 °C
